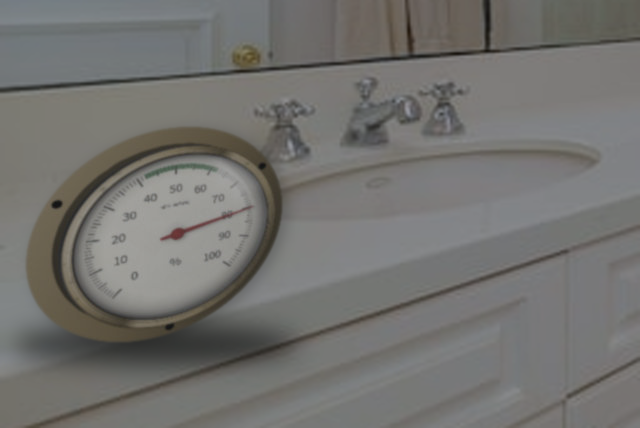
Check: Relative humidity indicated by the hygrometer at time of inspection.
80 %
